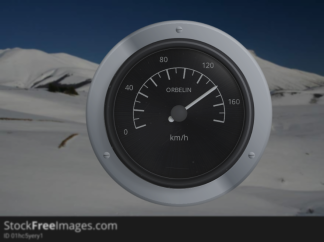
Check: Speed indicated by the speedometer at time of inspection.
140 km/h
